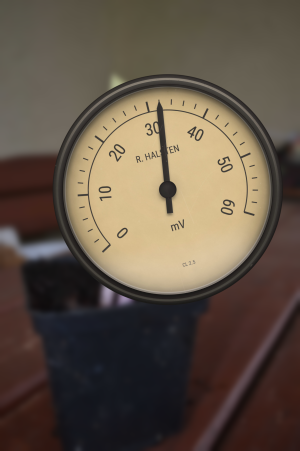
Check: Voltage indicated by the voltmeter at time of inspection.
32 mV
